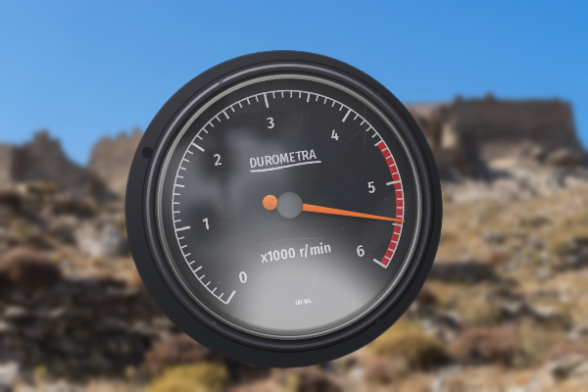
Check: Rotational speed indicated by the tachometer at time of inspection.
5450 rpm
